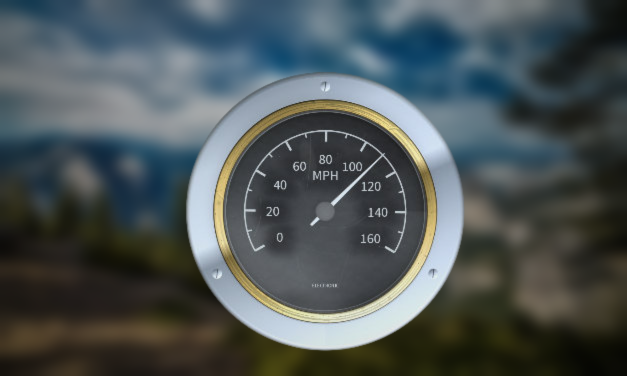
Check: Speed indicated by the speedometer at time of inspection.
110 mph
